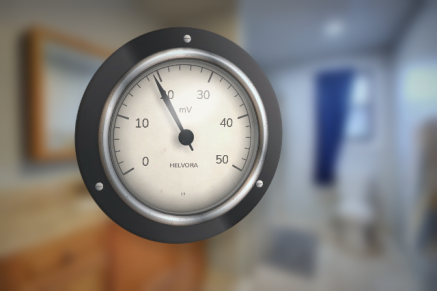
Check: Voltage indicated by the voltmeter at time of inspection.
19 mV
